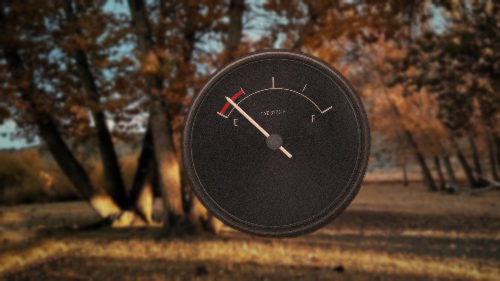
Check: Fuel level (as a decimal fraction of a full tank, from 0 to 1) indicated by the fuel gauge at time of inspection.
0.125
